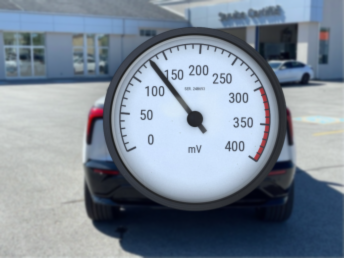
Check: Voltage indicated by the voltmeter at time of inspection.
130 mV
